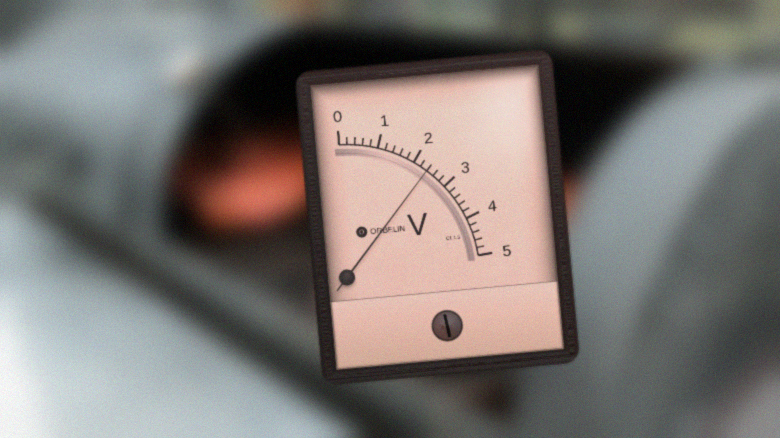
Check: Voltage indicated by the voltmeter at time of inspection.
2.4 V
